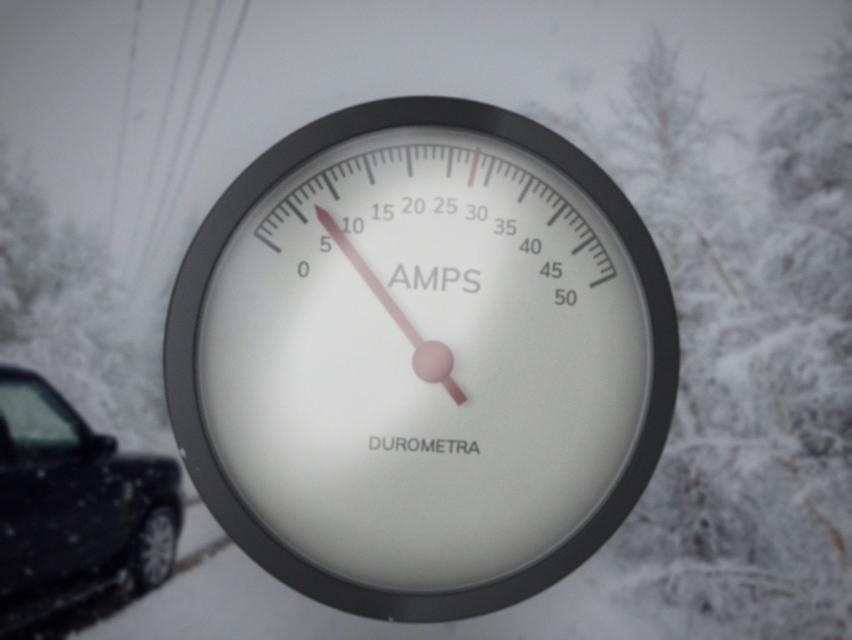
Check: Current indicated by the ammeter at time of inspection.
7 A
